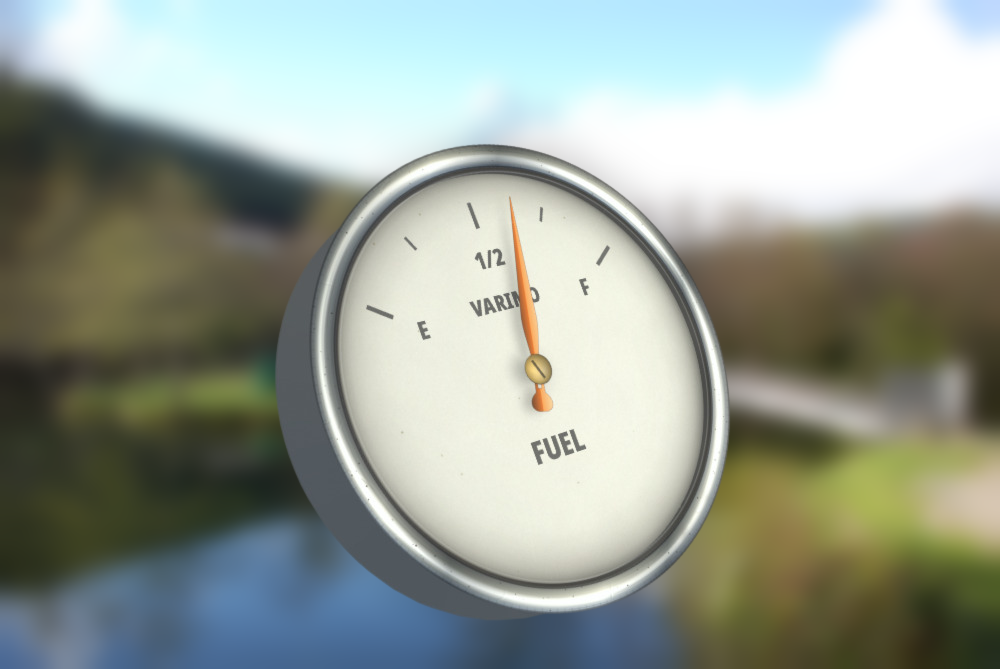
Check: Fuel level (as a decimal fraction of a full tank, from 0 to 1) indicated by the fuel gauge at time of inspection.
0.625
